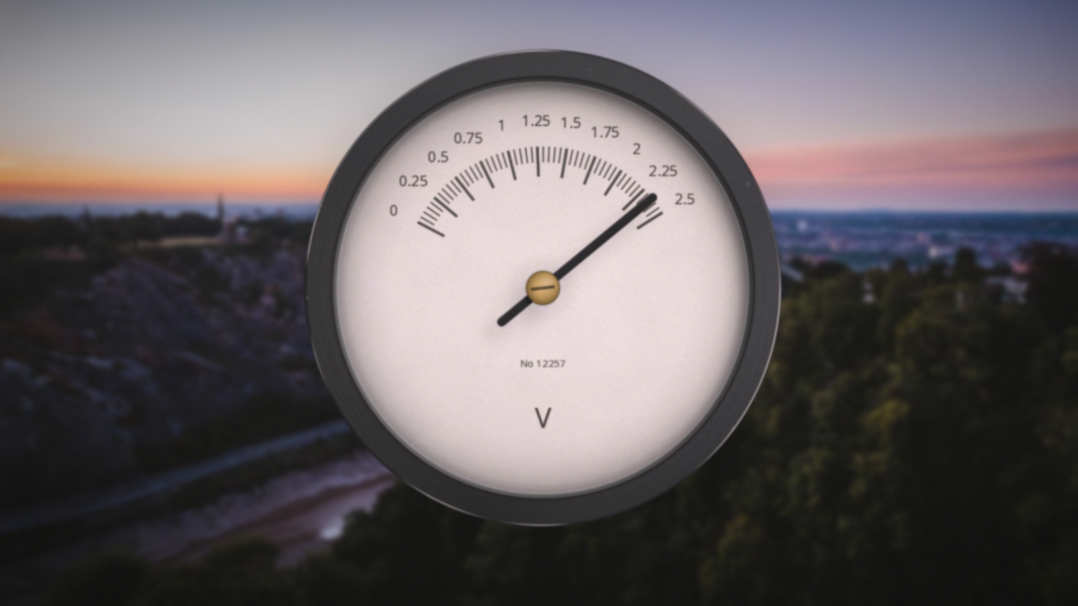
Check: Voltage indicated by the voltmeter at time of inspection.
2.35 V
